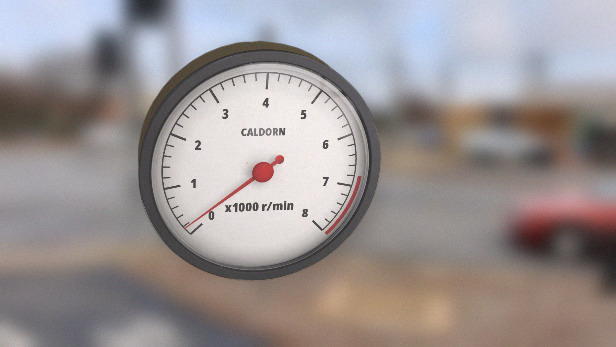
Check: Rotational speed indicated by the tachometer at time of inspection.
200 rpm
